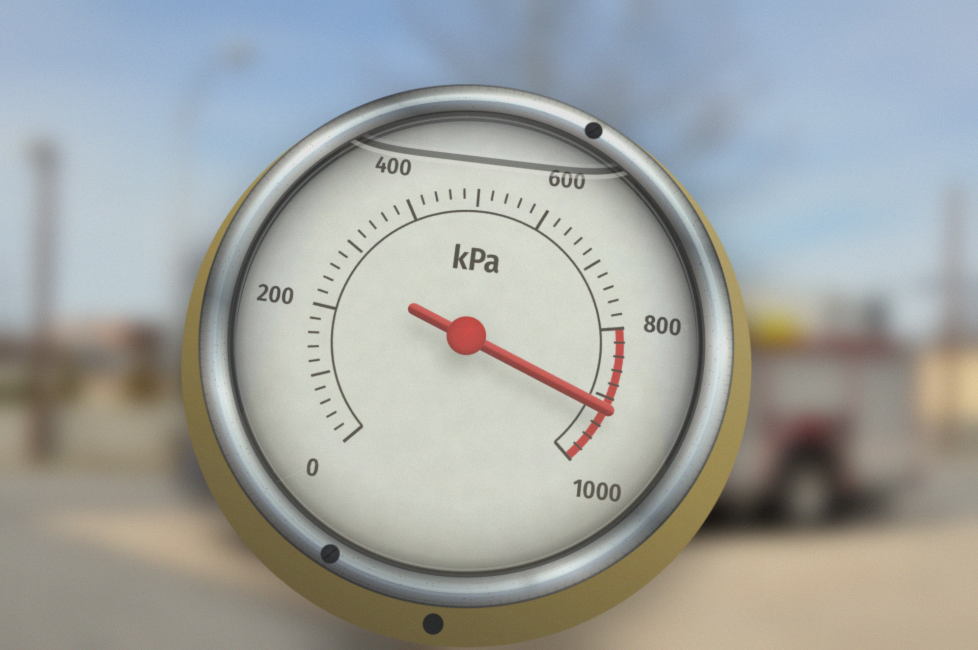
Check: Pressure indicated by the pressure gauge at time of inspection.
920 kPa
